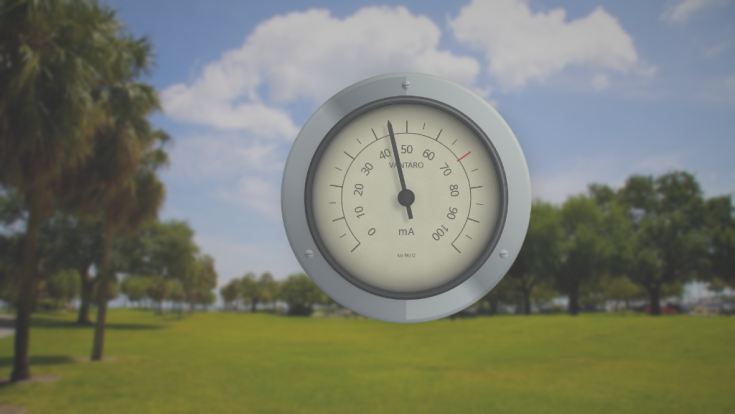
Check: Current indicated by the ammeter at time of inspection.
45 mA
